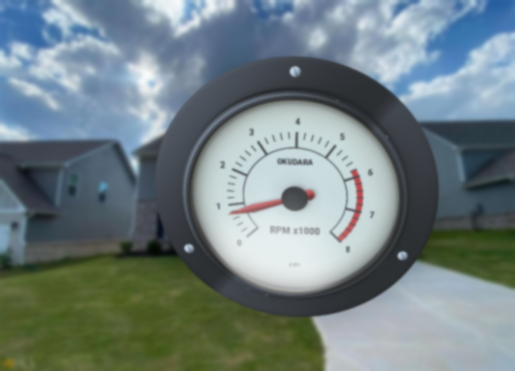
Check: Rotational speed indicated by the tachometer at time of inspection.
800 rpm
